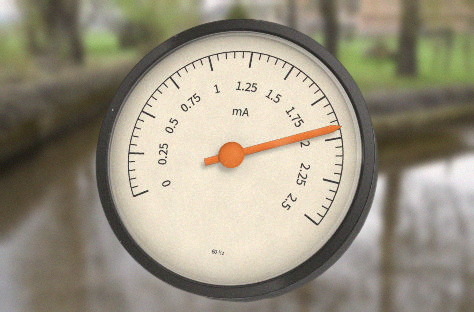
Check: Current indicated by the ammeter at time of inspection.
1.95 mA
